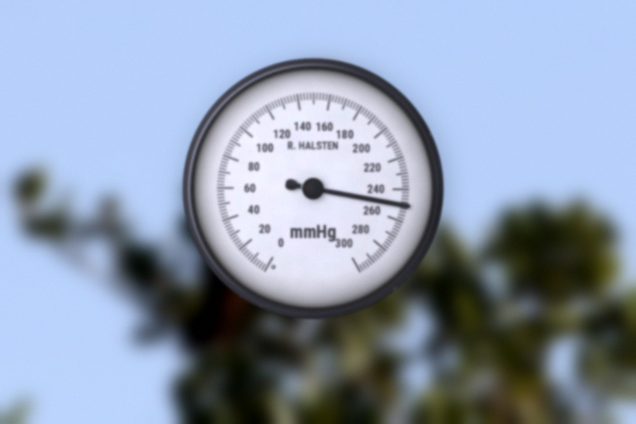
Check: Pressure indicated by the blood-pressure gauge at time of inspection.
250 mmHg
